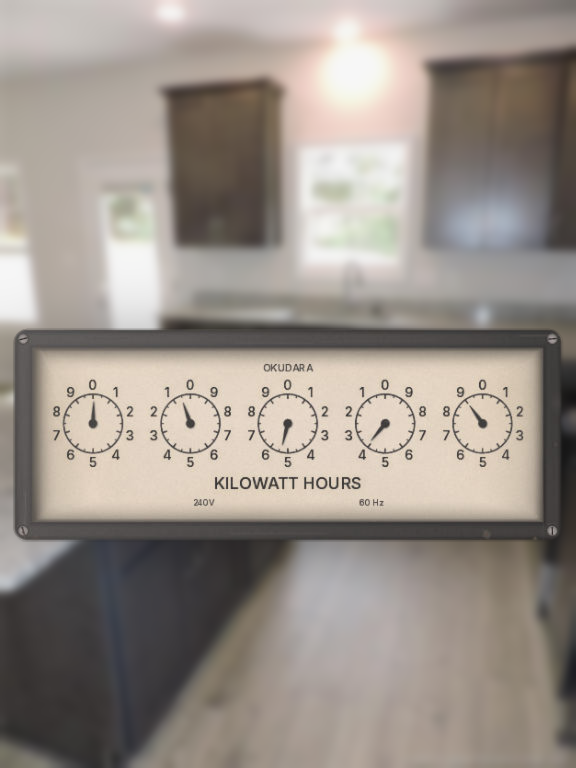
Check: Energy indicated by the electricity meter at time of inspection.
539 kWh
